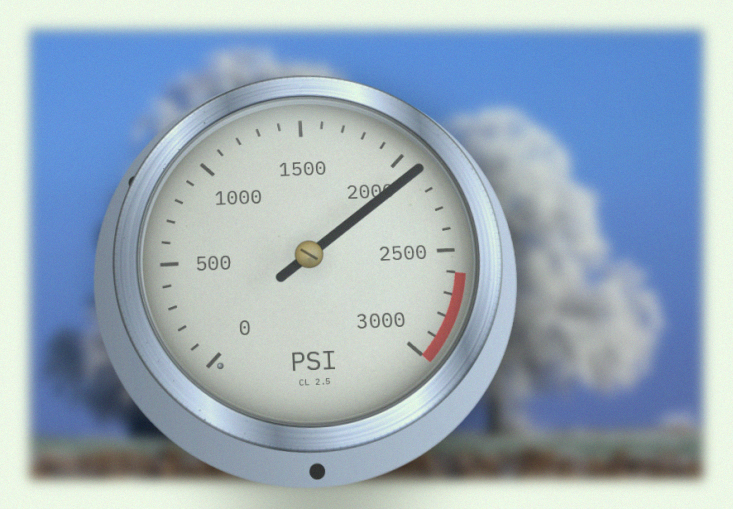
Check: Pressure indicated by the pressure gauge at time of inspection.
2100 psi
